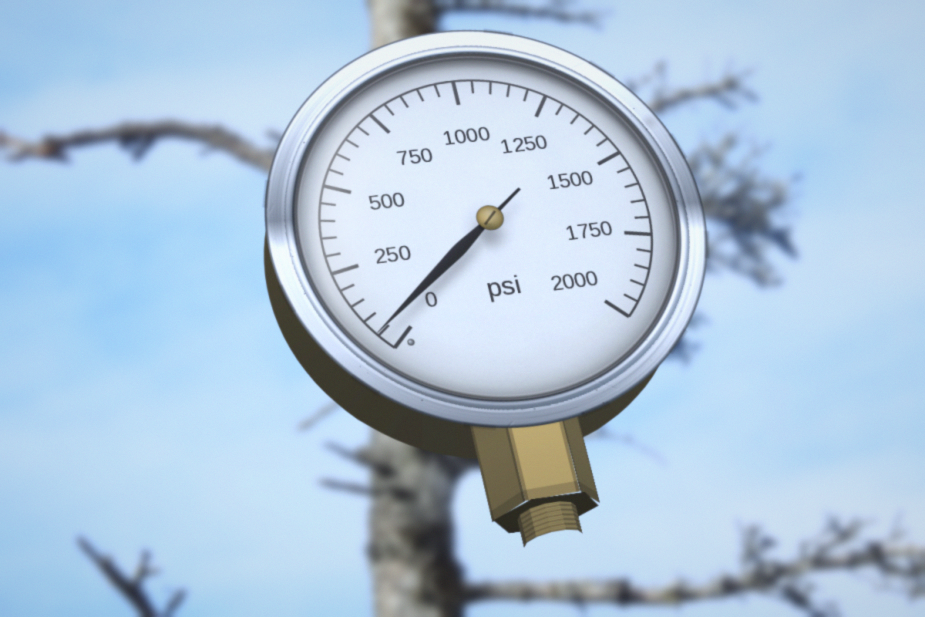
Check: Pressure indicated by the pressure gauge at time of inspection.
50 psi
